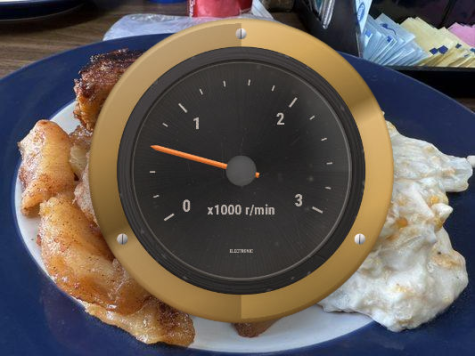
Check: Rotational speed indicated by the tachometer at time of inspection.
600 rpm
